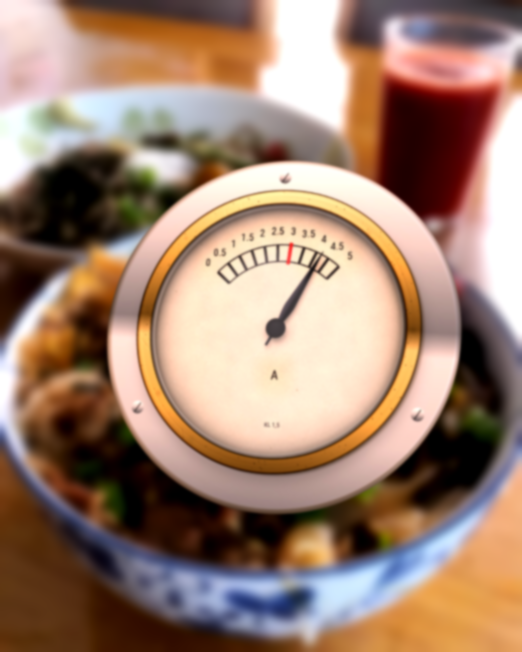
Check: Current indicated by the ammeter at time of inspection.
4.25 A
